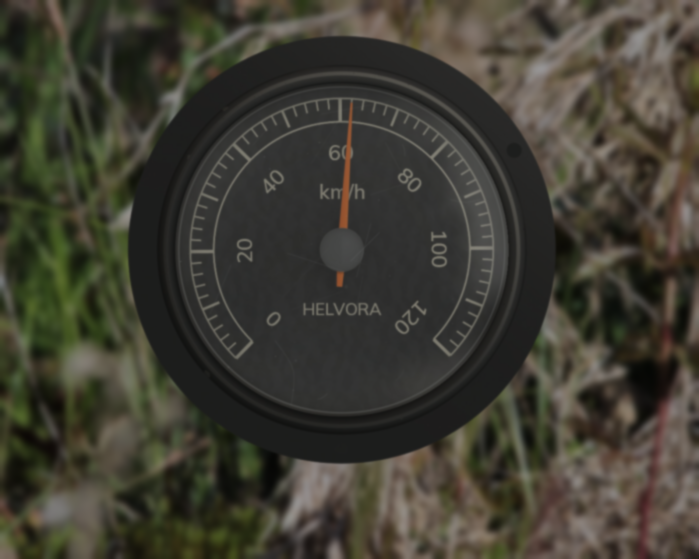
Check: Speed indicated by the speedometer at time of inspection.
62 km/h
